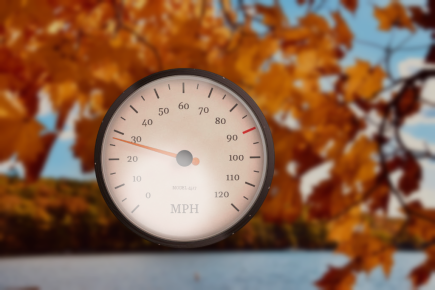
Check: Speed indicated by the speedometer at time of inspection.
27.5 mph
